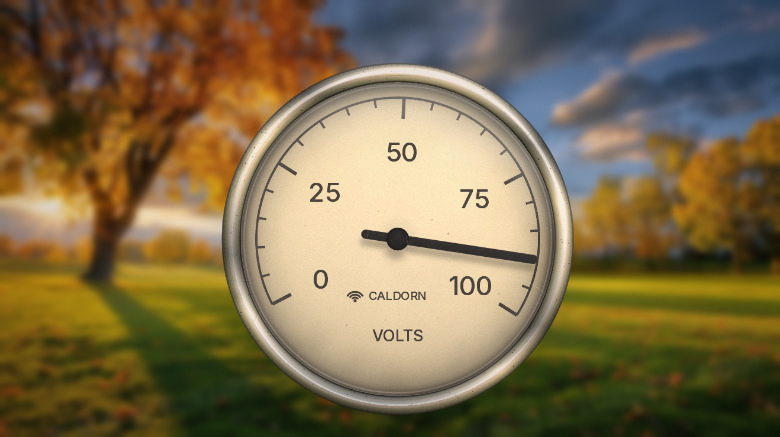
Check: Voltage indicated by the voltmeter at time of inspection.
90 V
